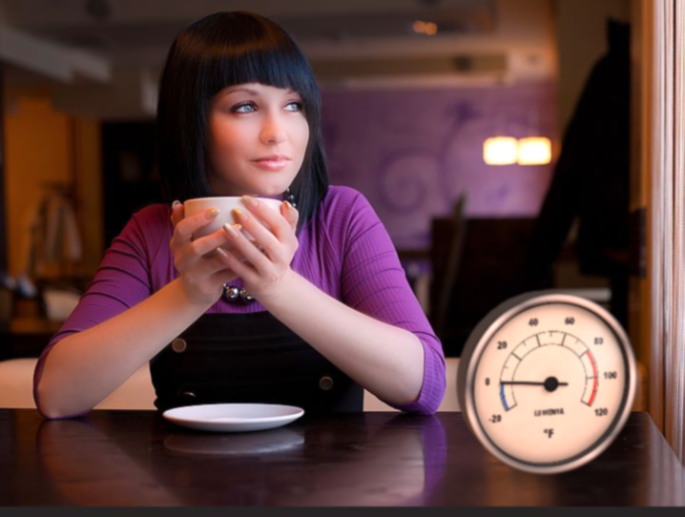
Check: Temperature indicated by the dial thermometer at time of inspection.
0 °F
